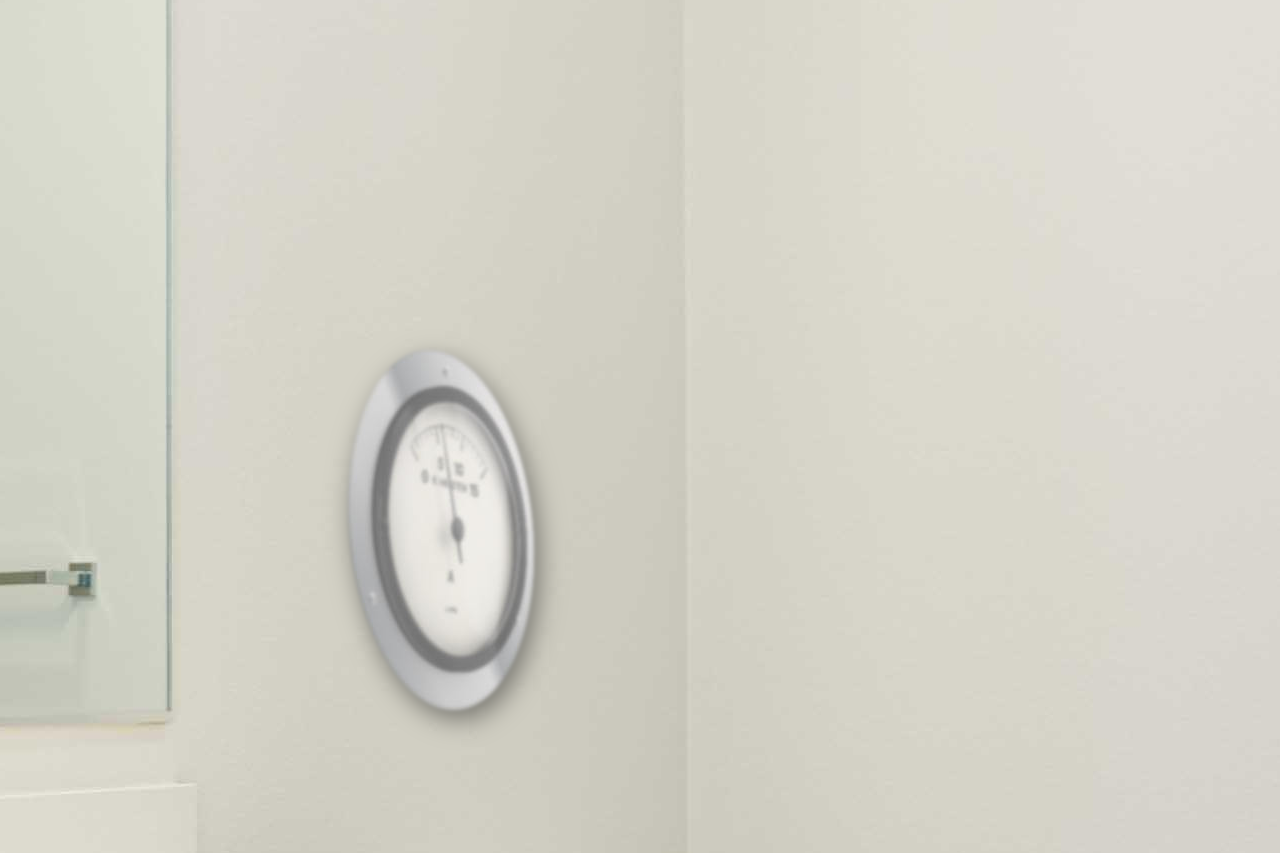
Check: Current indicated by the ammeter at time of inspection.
5 A
